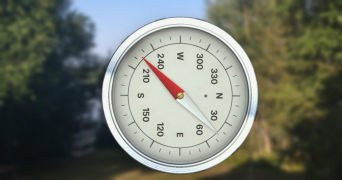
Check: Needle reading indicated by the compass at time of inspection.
225 °
